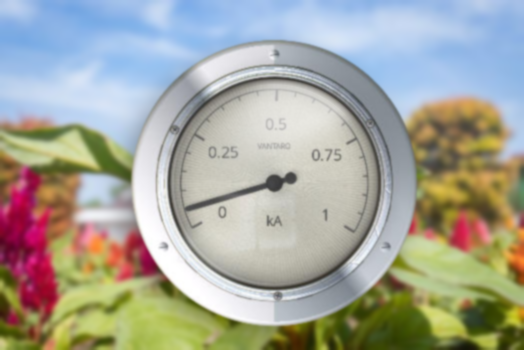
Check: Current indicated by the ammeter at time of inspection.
0.05 kA
